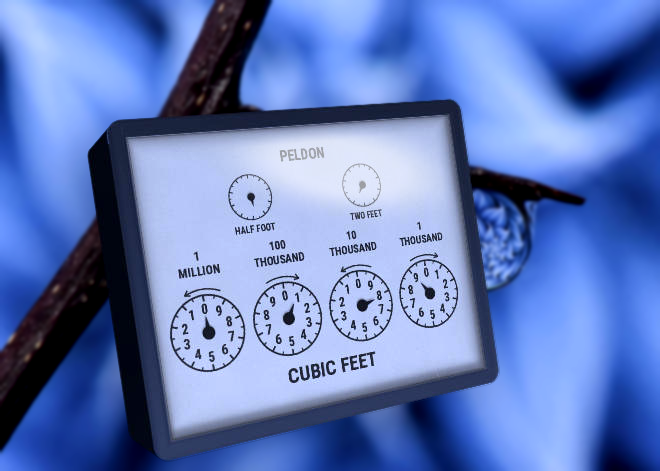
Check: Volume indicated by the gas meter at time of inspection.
7900 ft³
